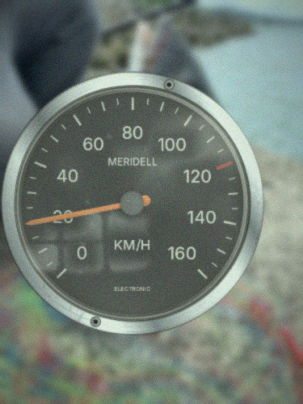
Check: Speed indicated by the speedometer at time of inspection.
20 km/h
